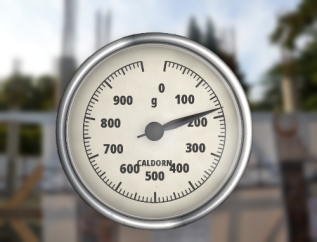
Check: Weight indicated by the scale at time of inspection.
180 g
